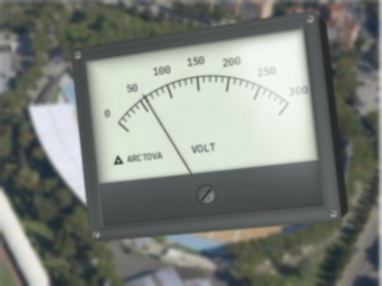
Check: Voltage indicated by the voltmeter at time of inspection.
60 V
